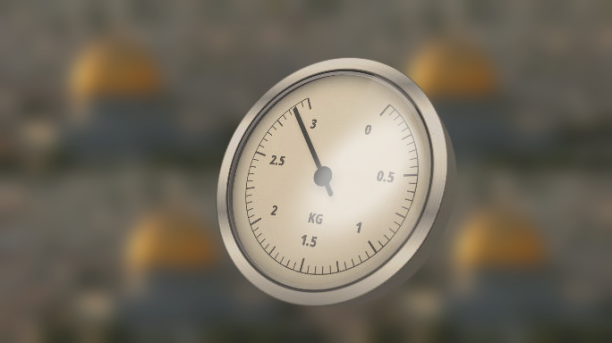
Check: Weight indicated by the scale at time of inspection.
2.9 kg
